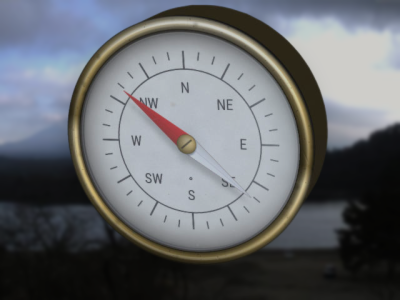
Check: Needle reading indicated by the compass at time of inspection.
310 °
